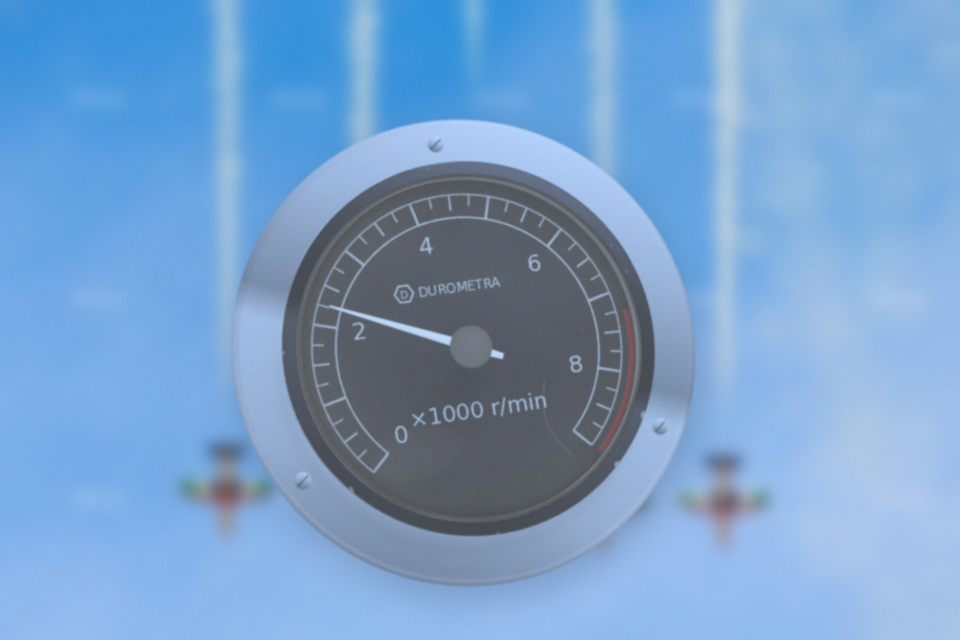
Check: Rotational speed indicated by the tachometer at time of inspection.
2250 rpm
